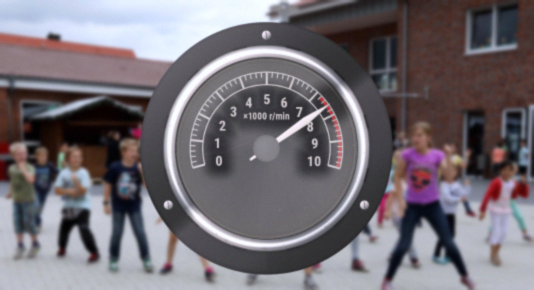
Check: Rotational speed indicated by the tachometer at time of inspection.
7600 rpm
